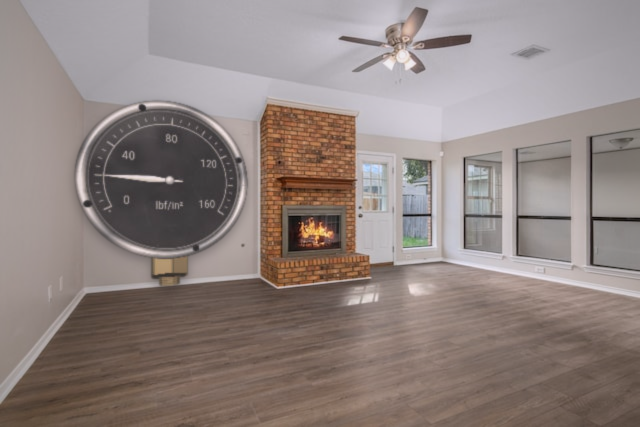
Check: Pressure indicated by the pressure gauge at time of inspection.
20 psi
